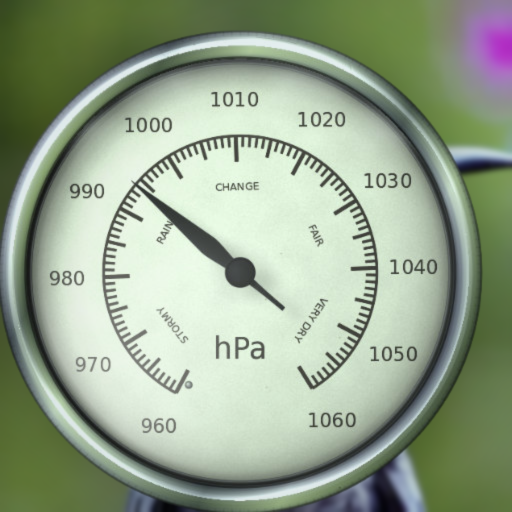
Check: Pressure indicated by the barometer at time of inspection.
994 hPa
